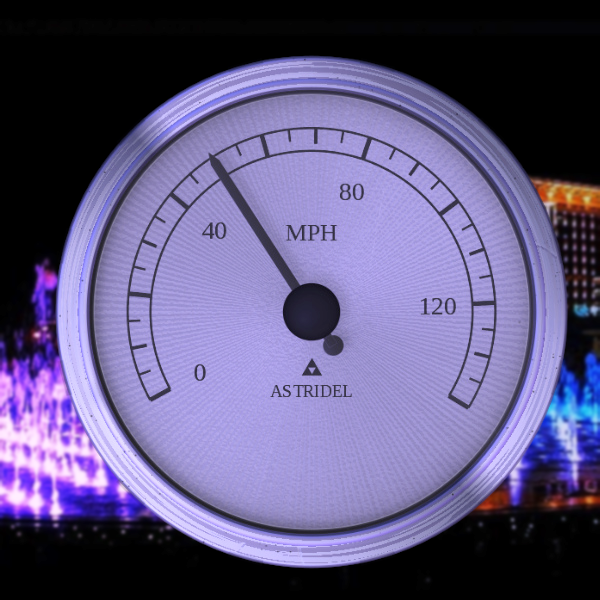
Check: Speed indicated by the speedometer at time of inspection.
50 mph
